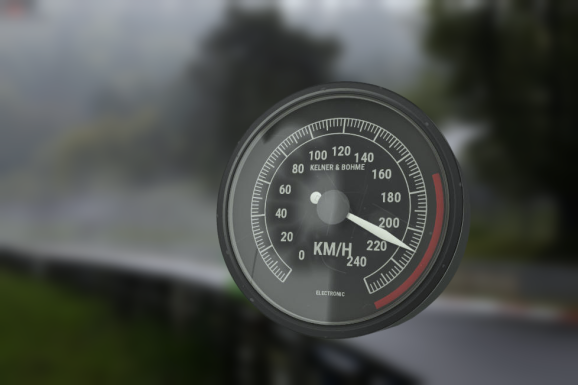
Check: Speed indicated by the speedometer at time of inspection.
210 km/h
